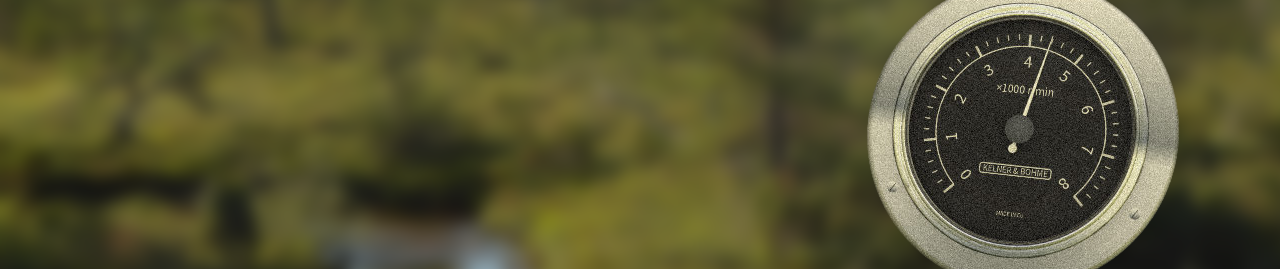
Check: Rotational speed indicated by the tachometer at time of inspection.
4400 rpm
